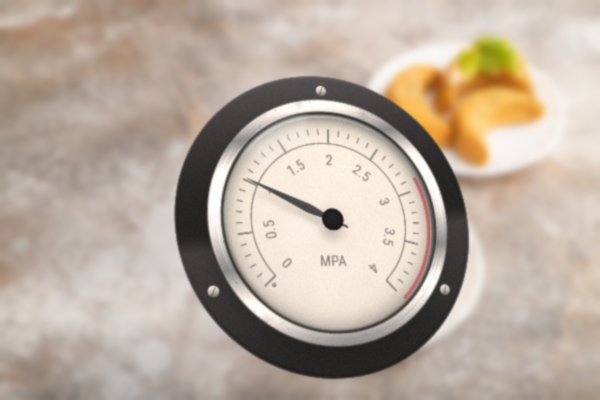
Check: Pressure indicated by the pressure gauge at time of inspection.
1 MPa
